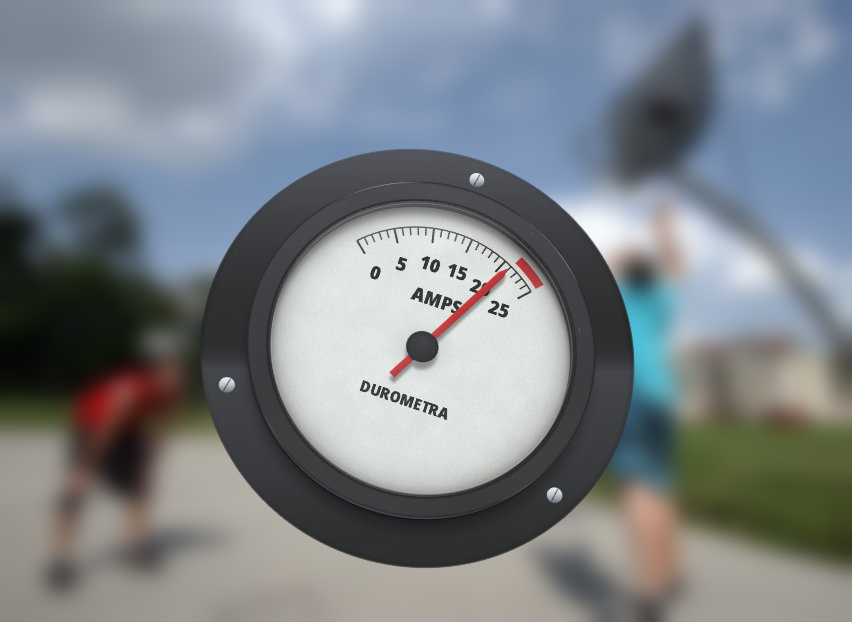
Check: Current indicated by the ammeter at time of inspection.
21 A
